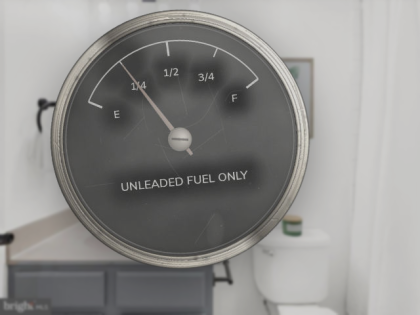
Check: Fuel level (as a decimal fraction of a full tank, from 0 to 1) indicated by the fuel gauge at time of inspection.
0.25
